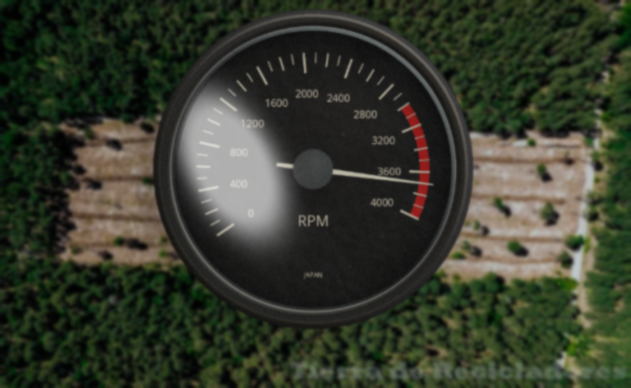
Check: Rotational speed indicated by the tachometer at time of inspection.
3700 rpm
